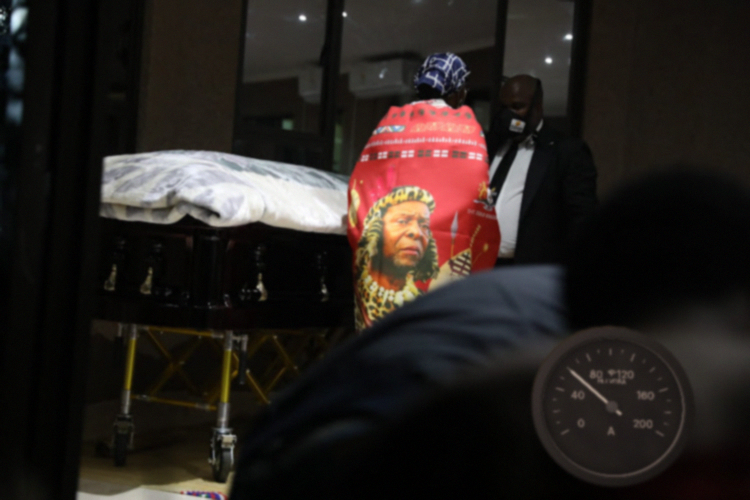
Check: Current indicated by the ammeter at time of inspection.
60 A
